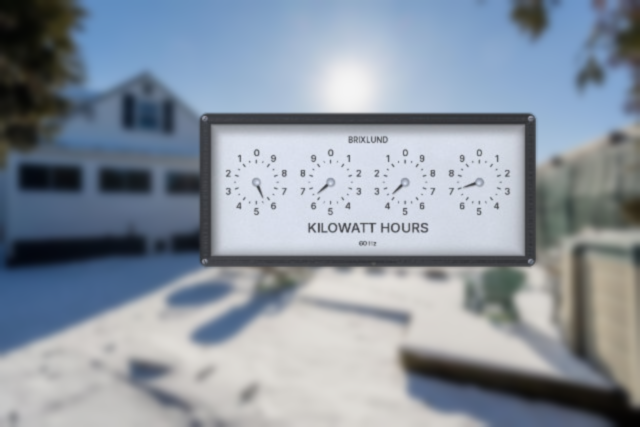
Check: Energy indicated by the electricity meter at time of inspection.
5637 kWh
